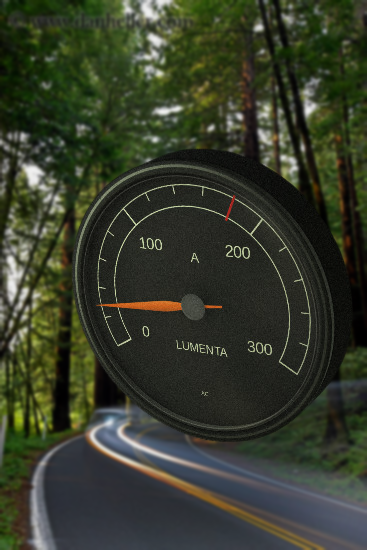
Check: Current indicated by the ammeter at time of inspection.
30 A
